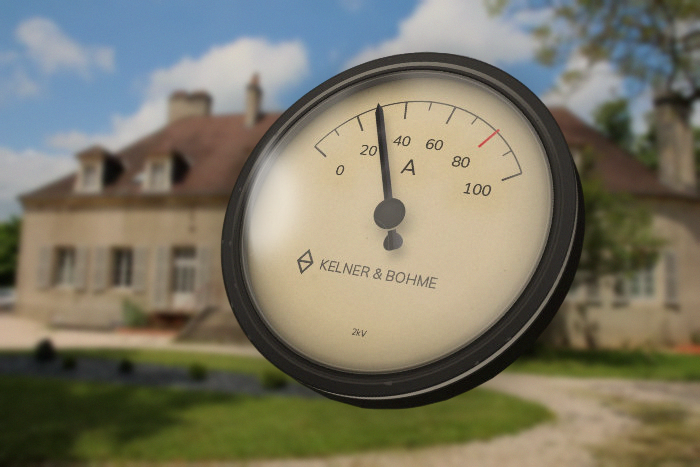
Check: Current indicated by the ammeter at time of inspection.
30 A
